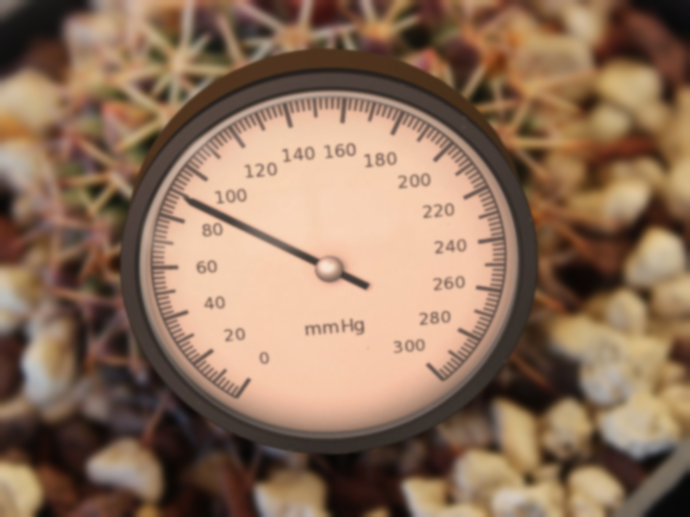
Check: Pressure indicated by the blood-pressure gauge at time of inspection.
90 mmHg
